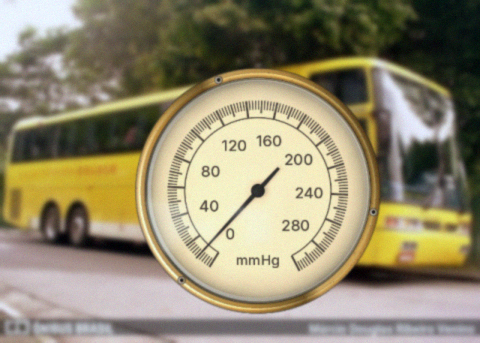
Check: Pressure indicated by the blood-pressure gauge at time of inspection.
10 mmHg
